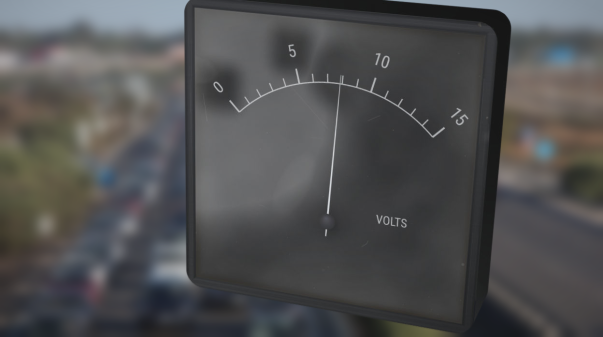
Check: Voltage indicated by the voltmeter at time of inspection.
8 V
